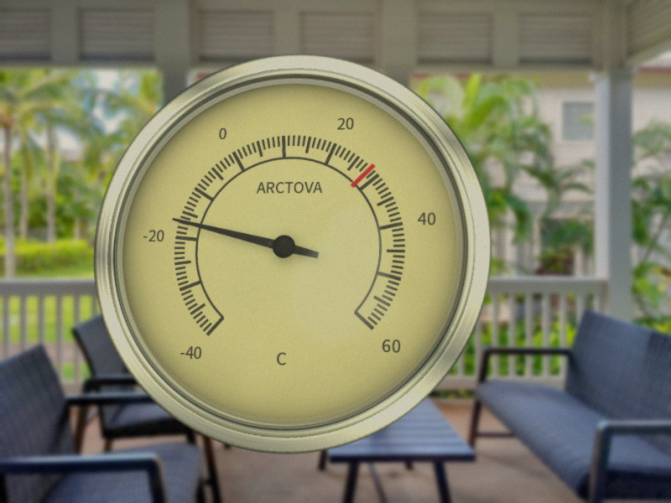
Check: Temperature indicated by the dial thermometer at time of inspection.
-17 °C
